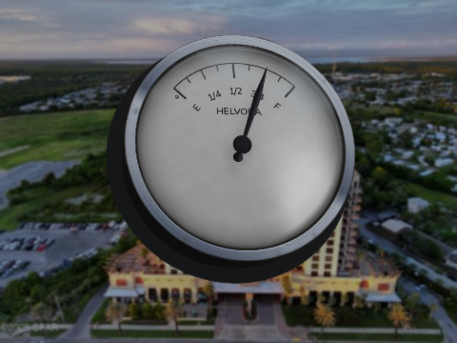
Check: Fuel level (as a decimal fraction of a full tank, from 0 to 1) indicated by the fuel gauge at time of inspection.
0.75
